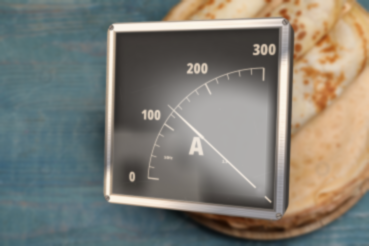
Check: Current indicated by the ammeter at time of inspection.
130 A
